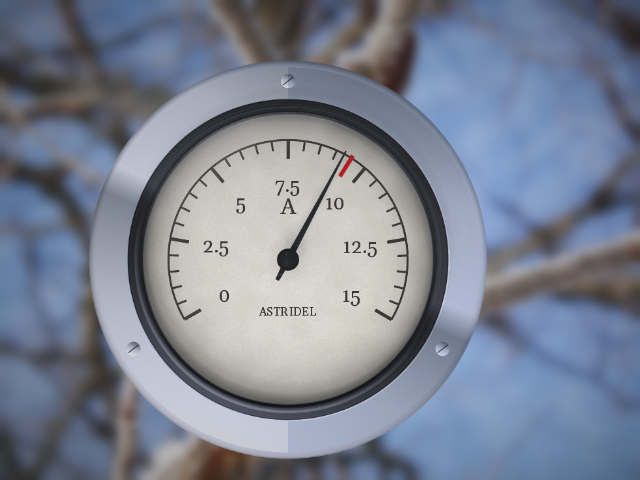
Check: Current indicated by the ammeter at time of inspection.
9.25 A
